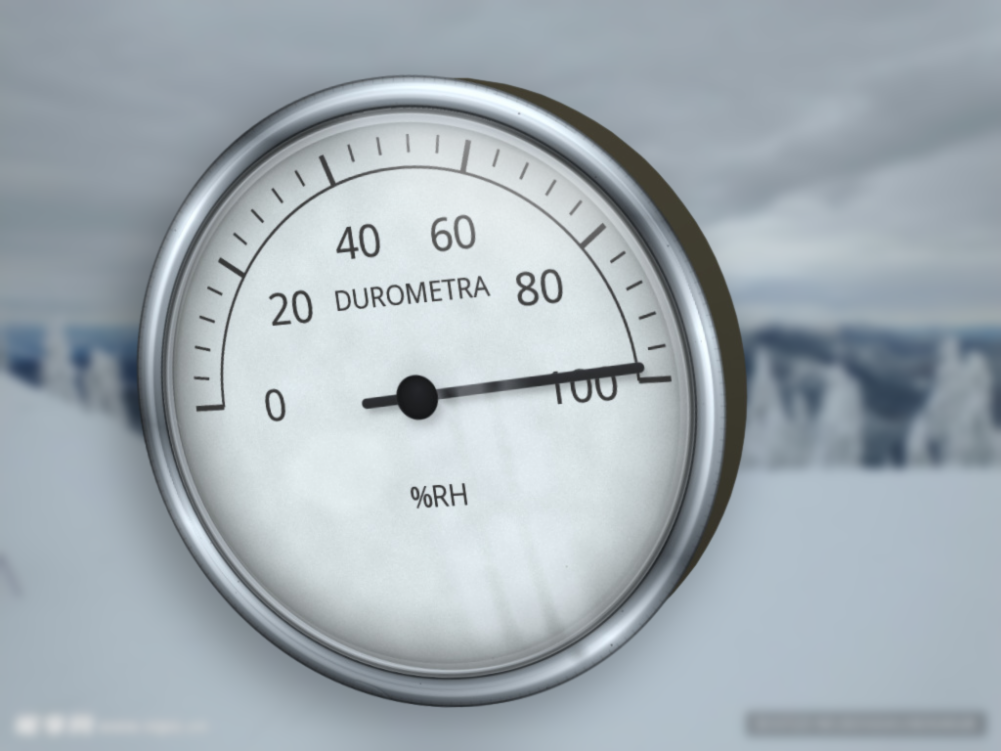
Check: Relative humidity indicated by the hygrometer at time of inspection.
98 %
